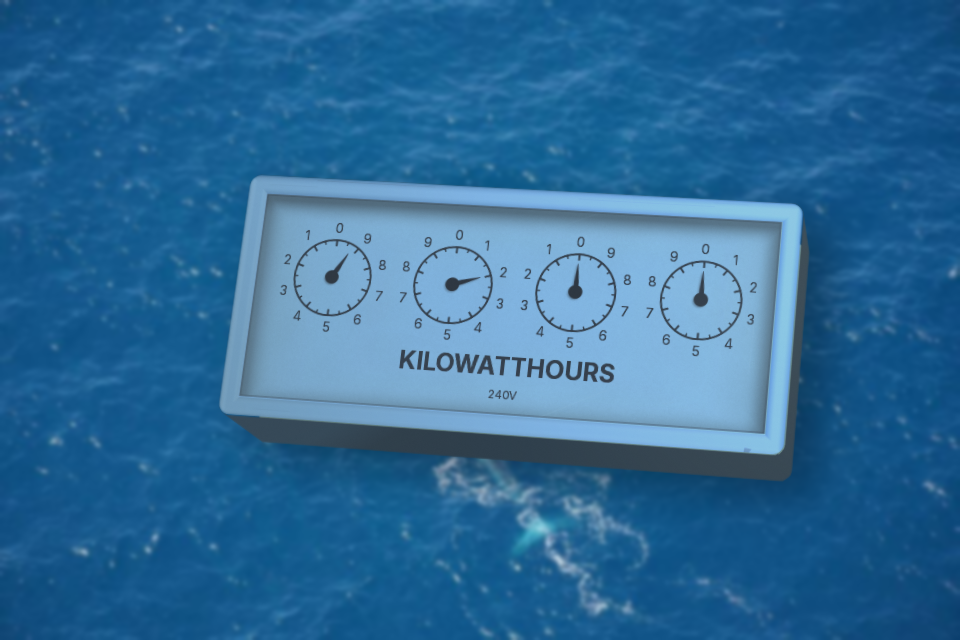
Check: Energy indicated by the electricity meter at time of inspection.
9200 kWh
